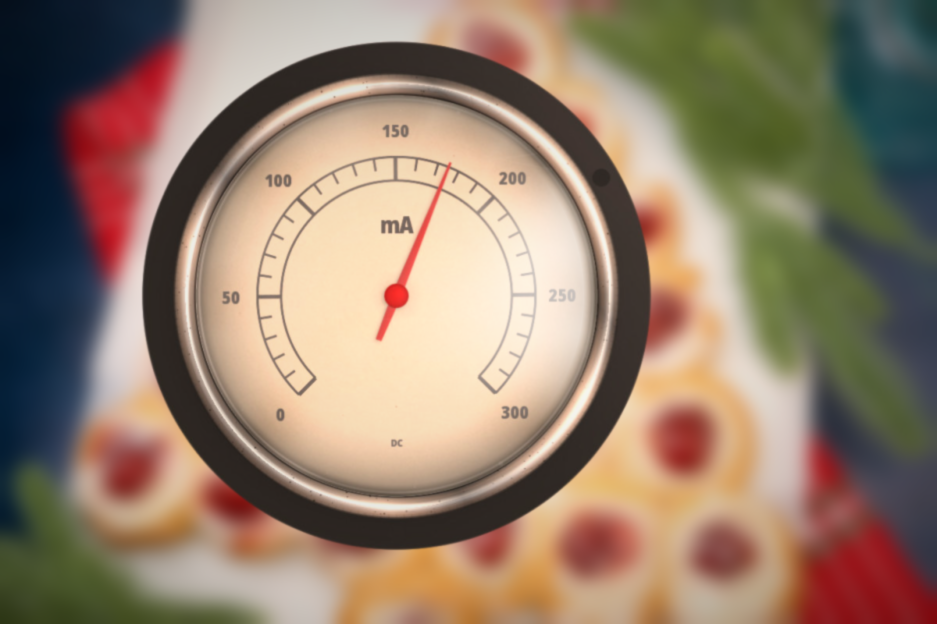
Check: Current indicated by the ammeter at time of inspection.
175 mA
